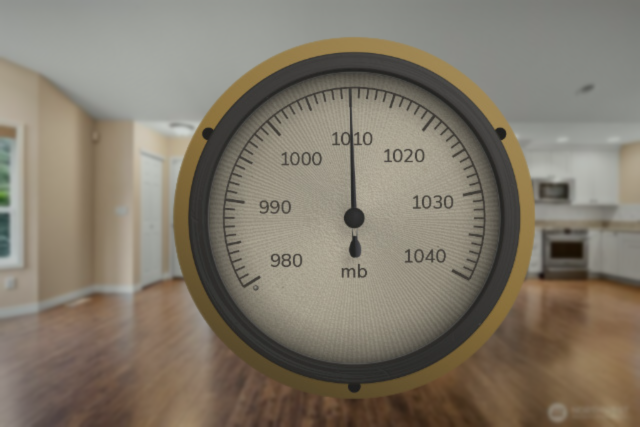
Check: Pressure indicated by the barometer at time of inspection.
1010 mbar
